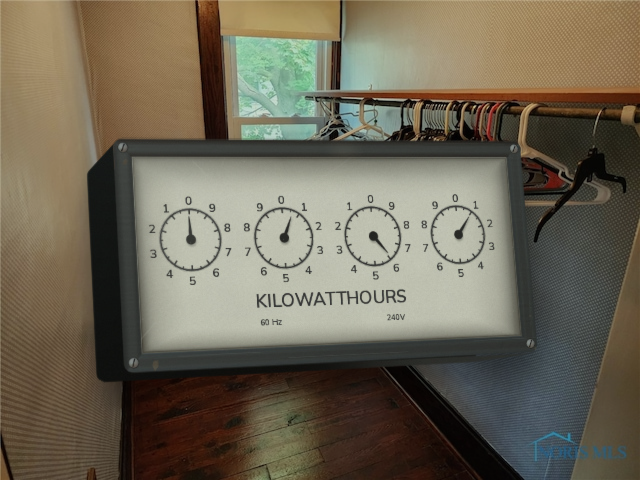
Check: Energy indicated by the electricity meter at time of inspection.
61 kWh
